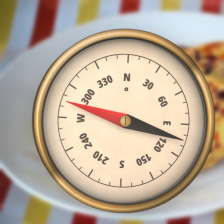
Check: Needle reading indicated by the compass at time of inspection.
285 °
